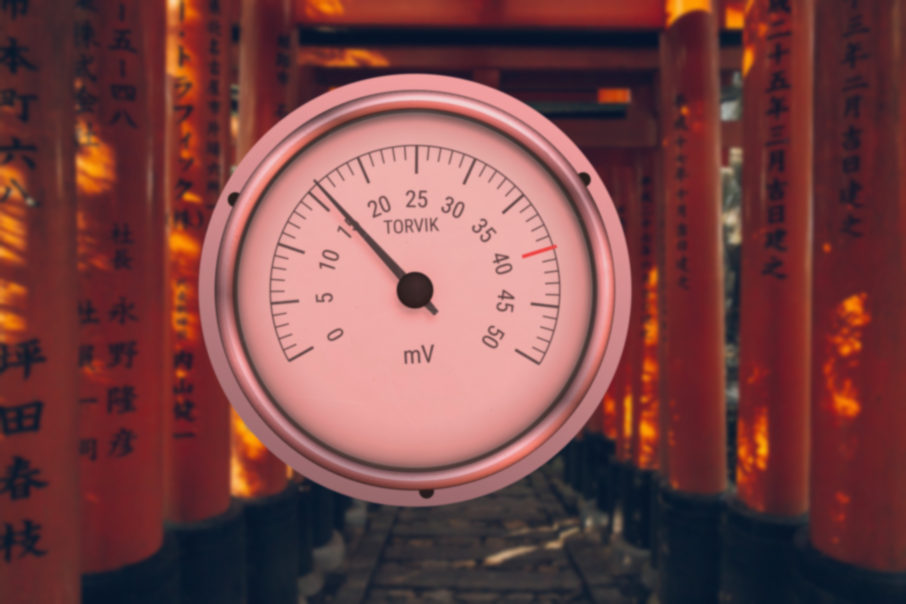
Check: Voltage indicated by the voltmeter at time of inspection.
16 mV
